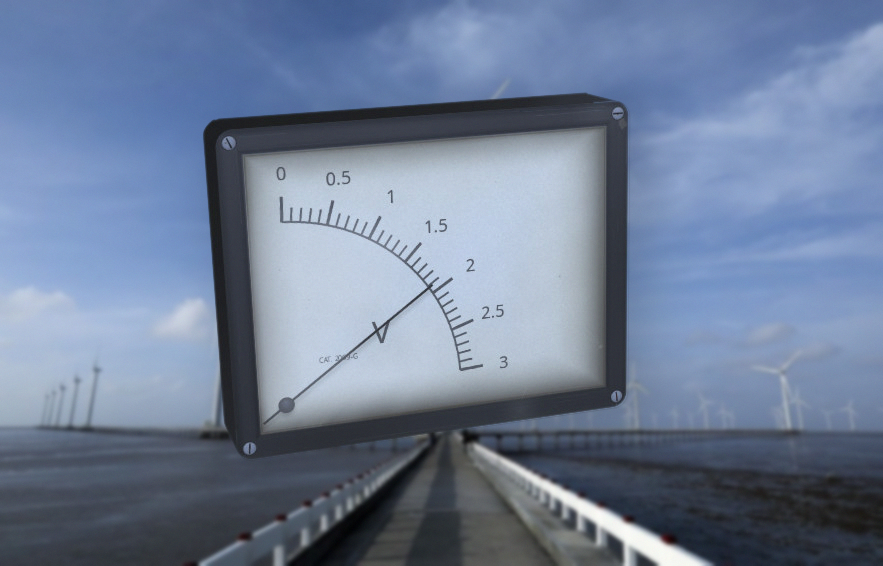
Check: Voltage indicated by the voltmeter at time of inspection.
1.9 V
